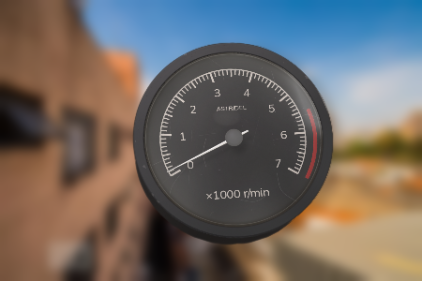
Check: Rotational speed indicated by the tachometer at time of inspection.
100 rpm
